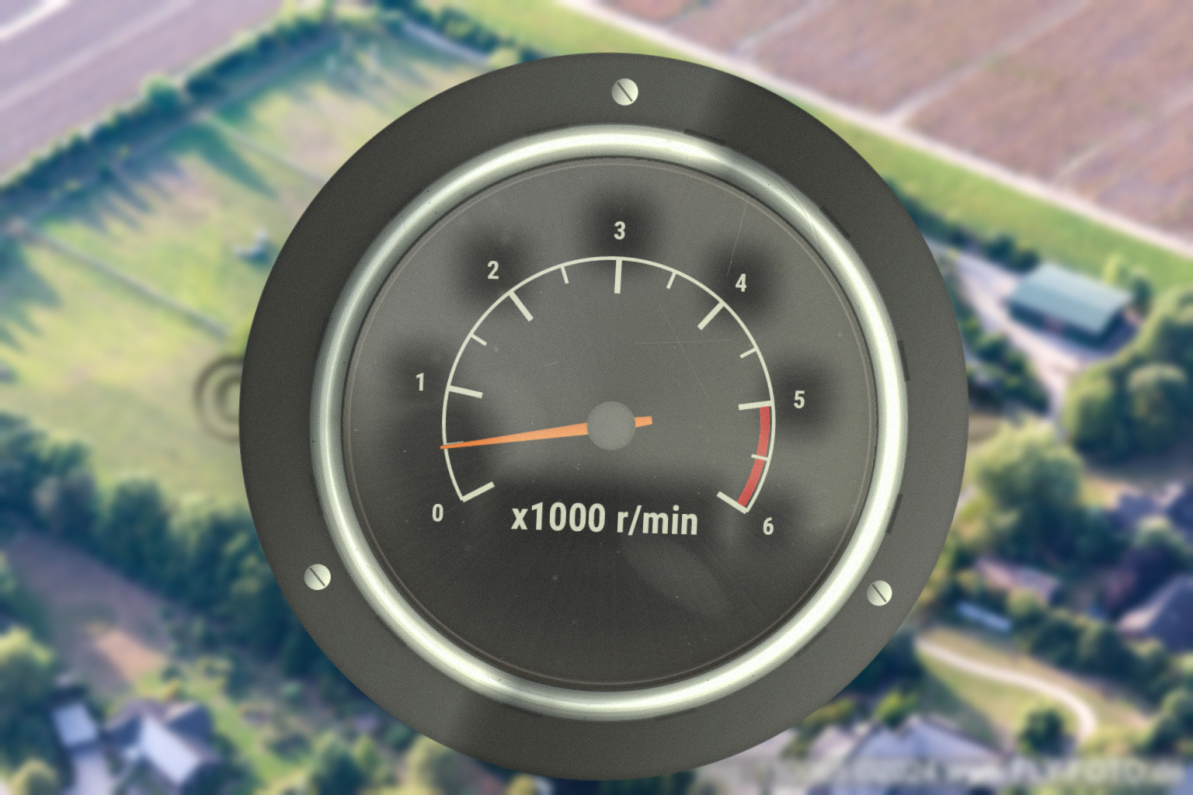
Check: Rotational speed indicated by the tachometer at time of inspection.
500 rpm
